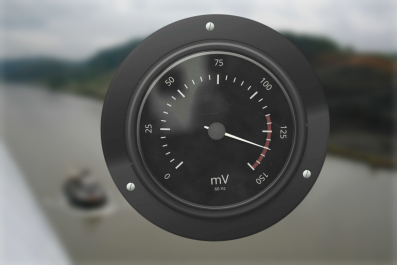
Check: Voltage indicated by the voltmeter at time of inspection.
135 mV
